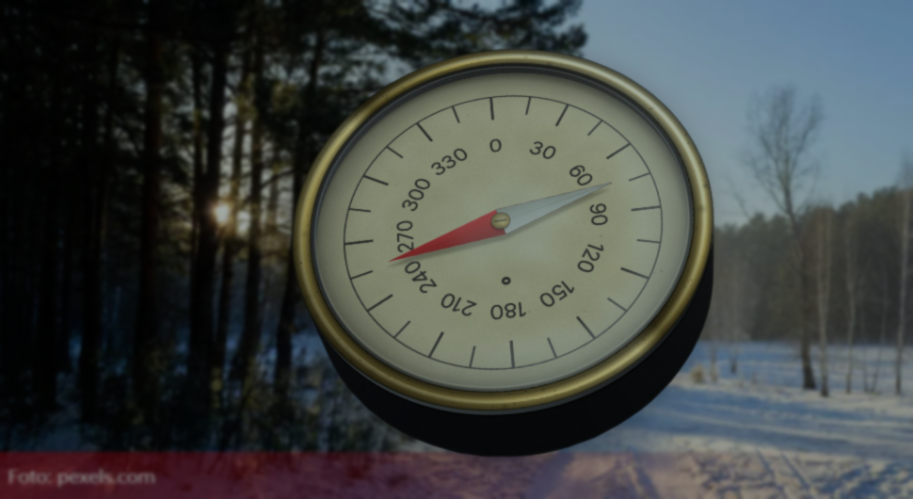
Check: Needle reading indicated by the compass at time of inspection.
255 °
